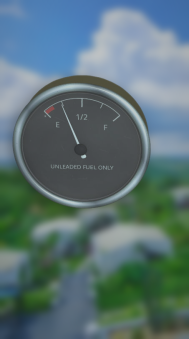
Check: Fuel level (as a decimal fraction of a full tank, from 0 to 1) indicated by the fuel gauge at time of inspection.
0.25
